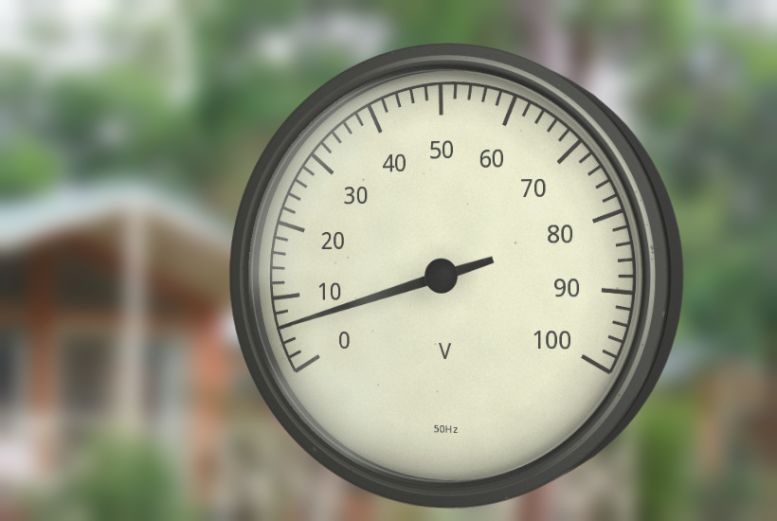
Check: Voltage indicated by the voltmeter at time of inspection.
6 V
